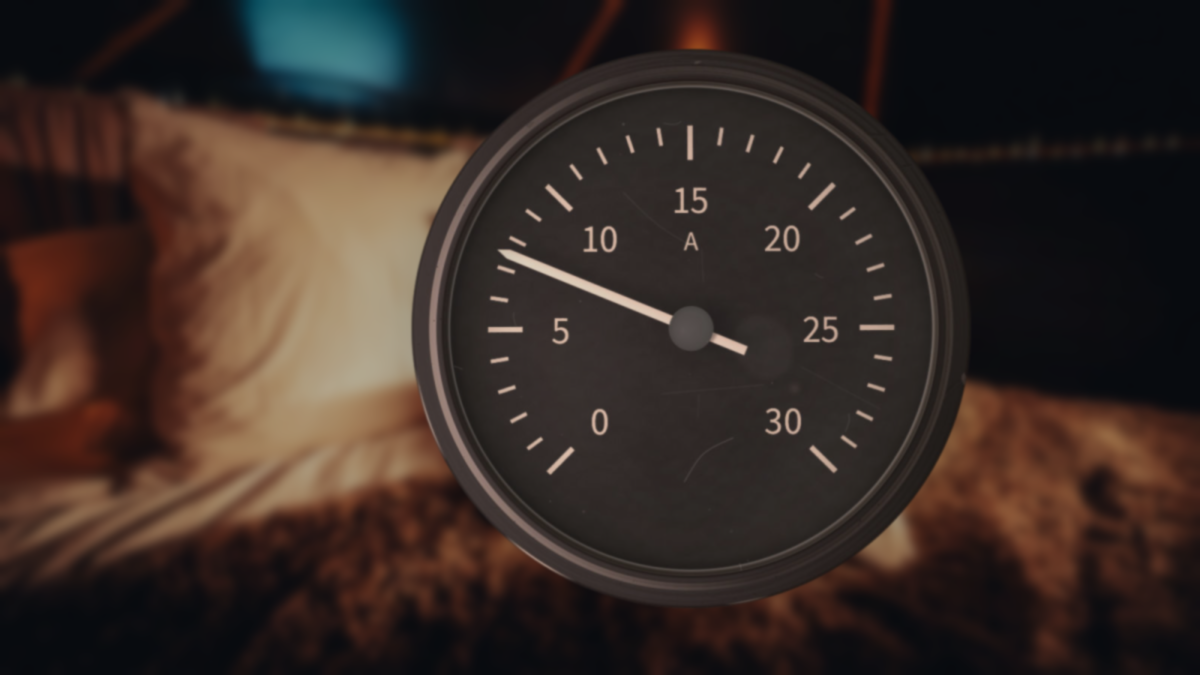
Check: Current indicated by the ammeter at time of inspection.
7.5 A
